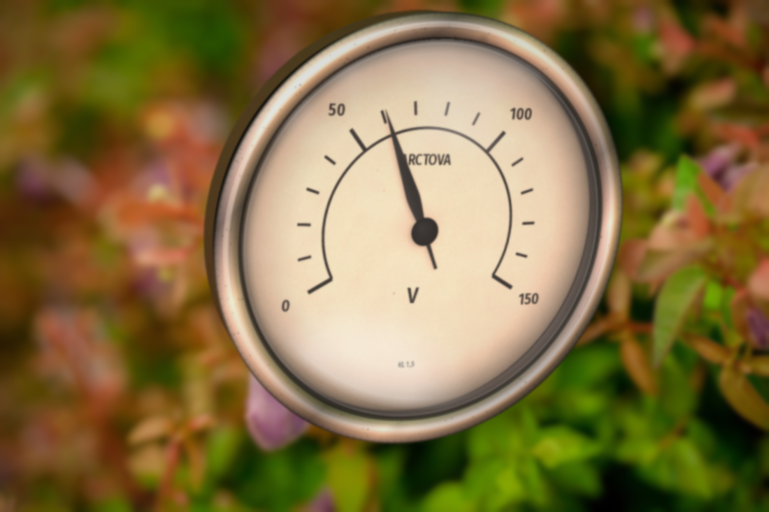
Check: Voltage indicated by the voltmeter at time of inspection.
60 V
